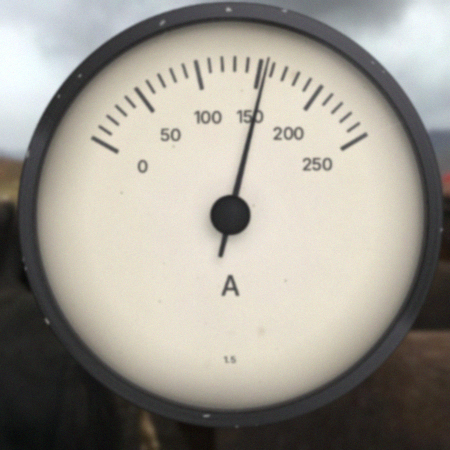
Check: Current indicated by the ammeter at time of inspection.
155 A
